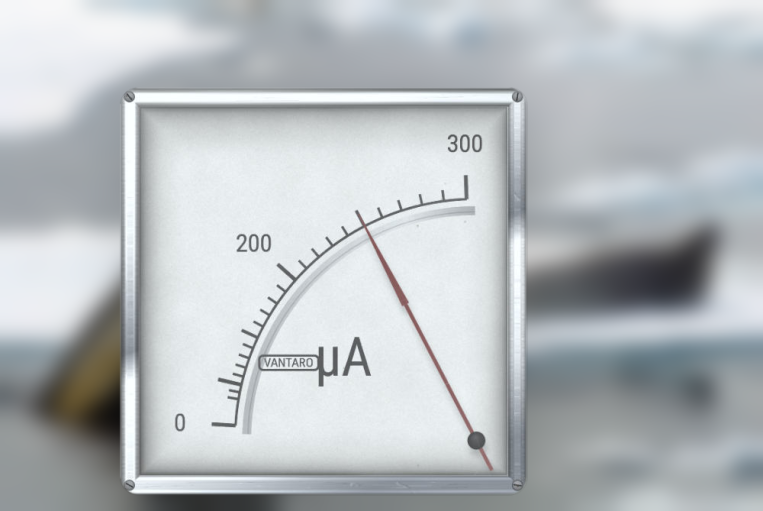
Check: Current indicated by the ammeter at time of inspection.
250 µA
